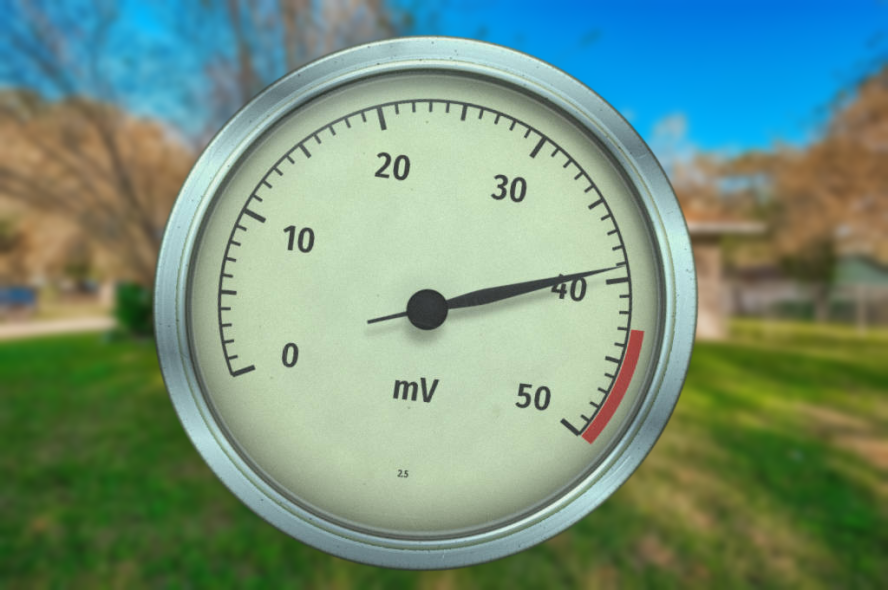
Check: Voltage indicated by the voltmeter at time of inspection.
39 mV
